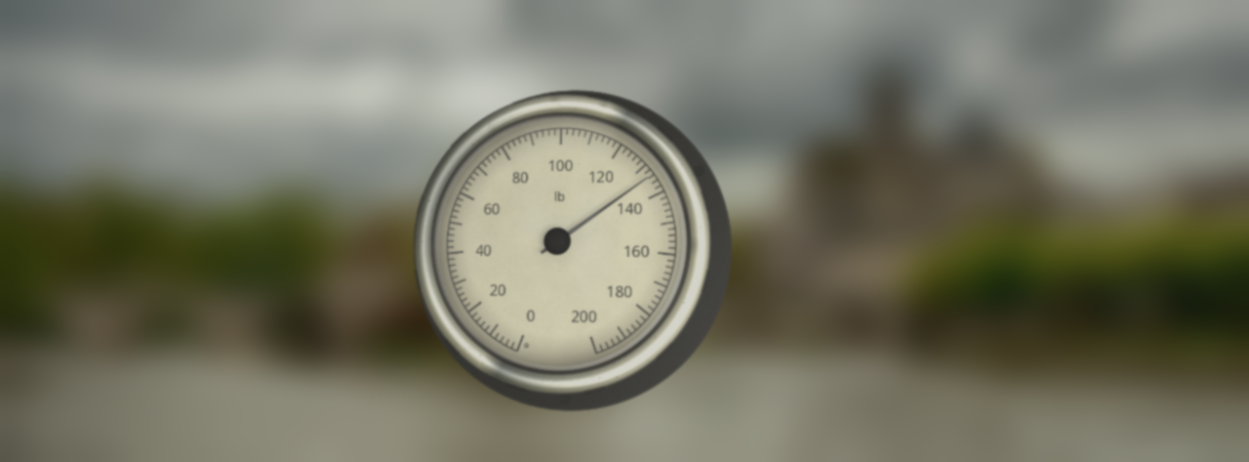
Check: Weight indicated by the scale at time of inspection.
134 lb
